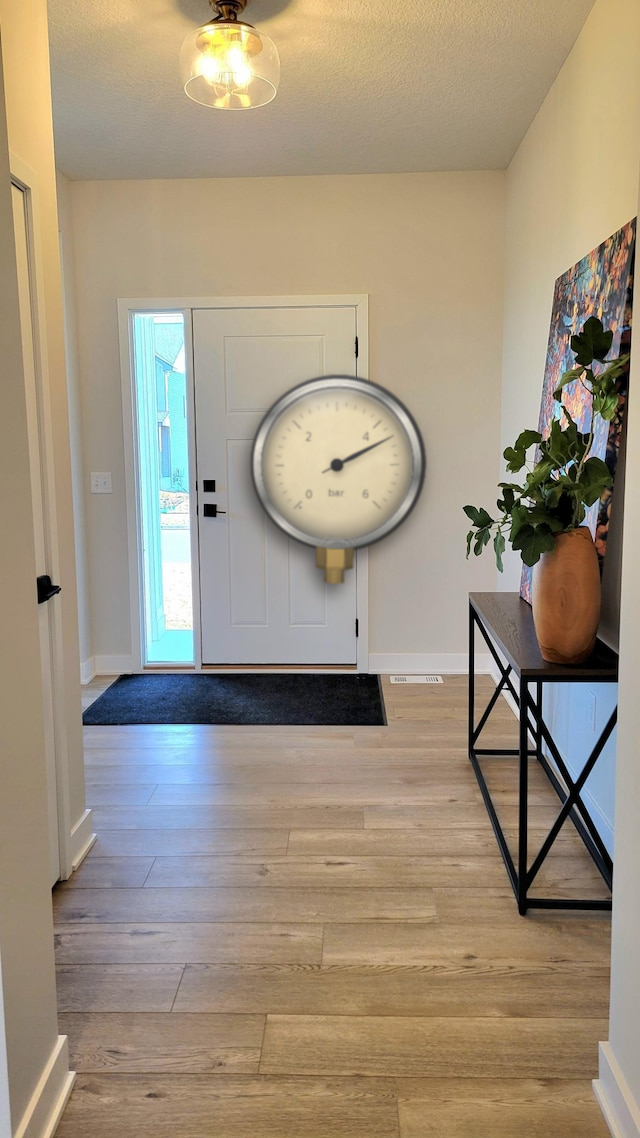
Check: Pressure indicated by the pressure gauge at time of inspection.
4.4 bar
